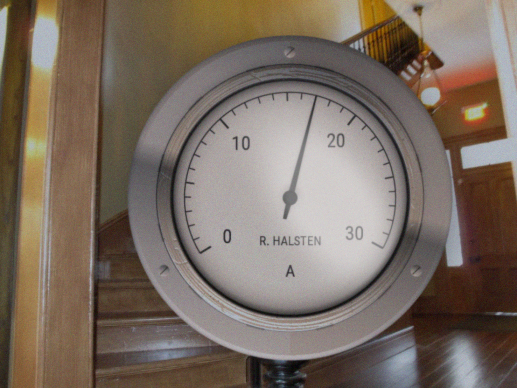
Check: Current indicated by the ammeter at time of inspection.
17 A
